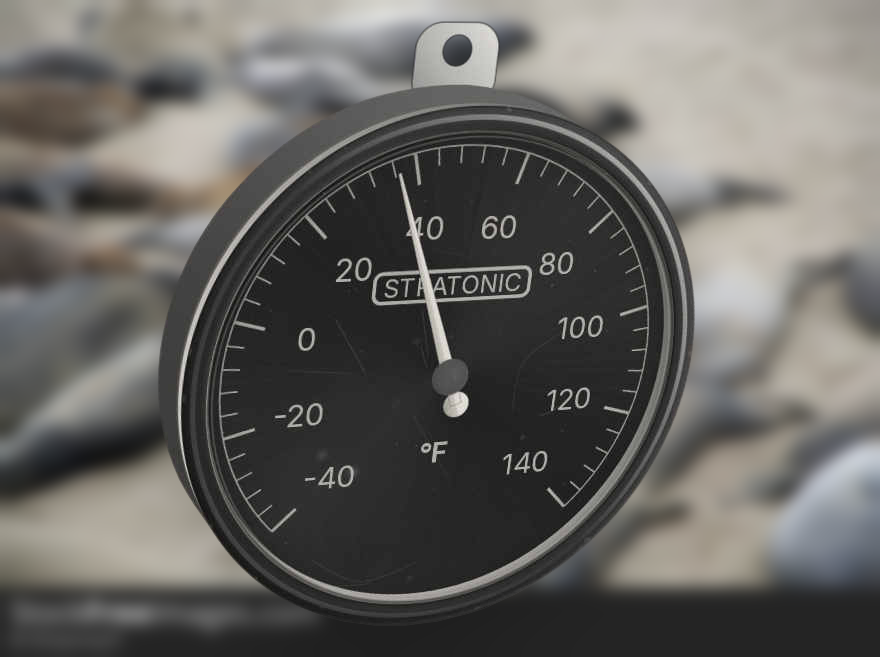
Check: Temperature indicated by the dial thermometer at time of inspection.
36 °F
